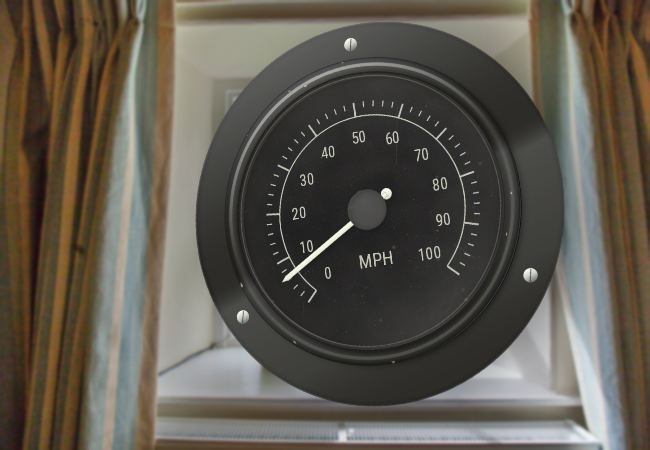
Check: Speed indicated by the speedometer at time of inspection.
6 mph
